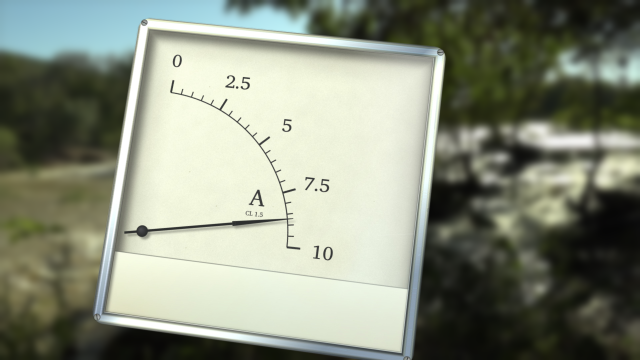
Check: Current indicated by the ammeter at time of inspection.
8.75 A
